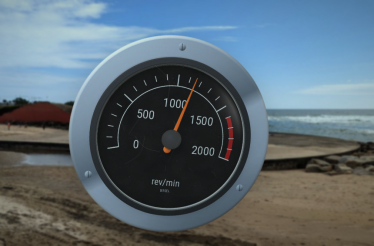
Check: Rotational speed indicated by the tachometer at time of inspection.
1150 rpm
